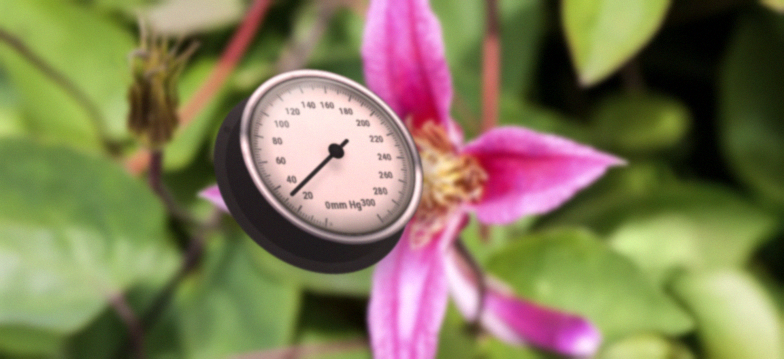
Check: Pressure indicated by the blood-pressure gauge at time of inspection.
30 mmHg
